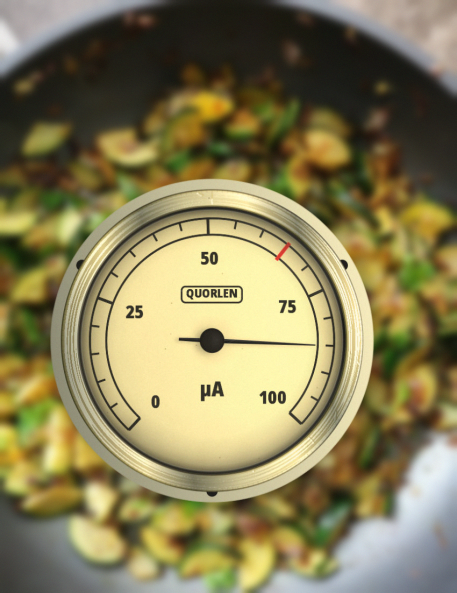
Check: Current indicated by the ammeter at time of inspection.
85 µA
